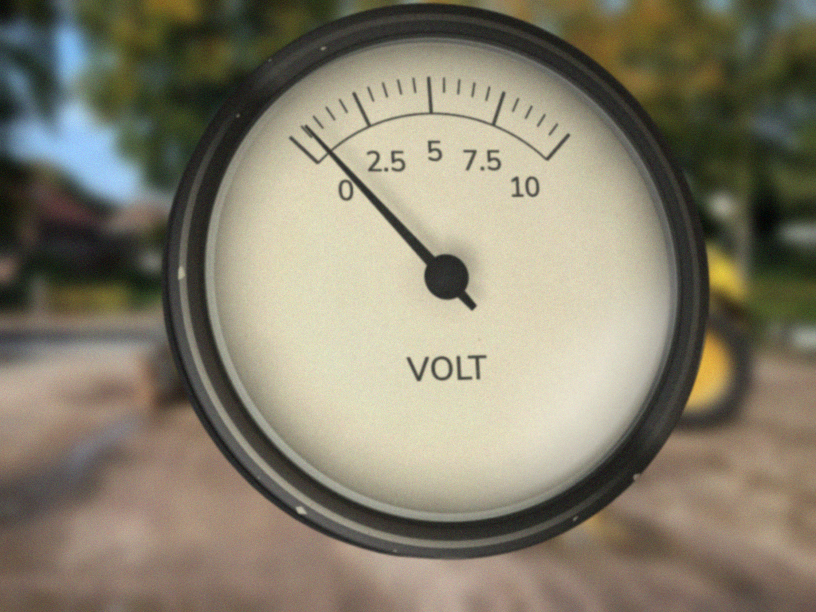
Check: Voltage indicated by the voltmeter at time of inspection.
0.5 V
